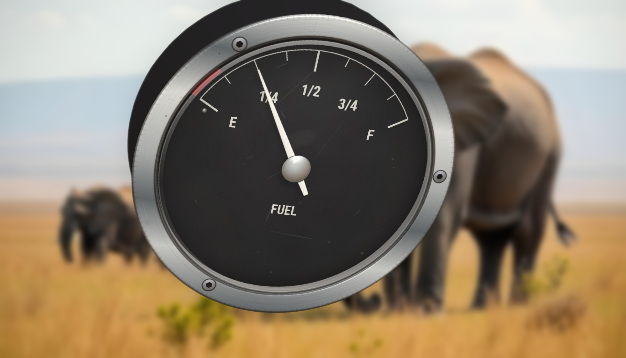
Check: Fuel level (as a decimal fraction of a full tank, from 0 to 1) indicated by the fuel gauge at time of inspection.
0.25
